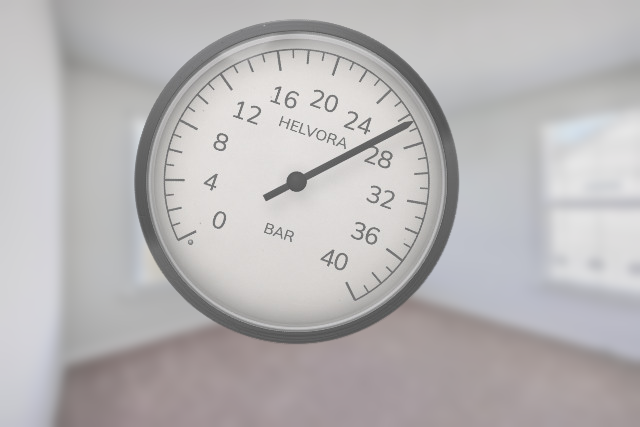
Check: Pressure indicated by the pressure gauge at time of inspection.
26.5 bar
